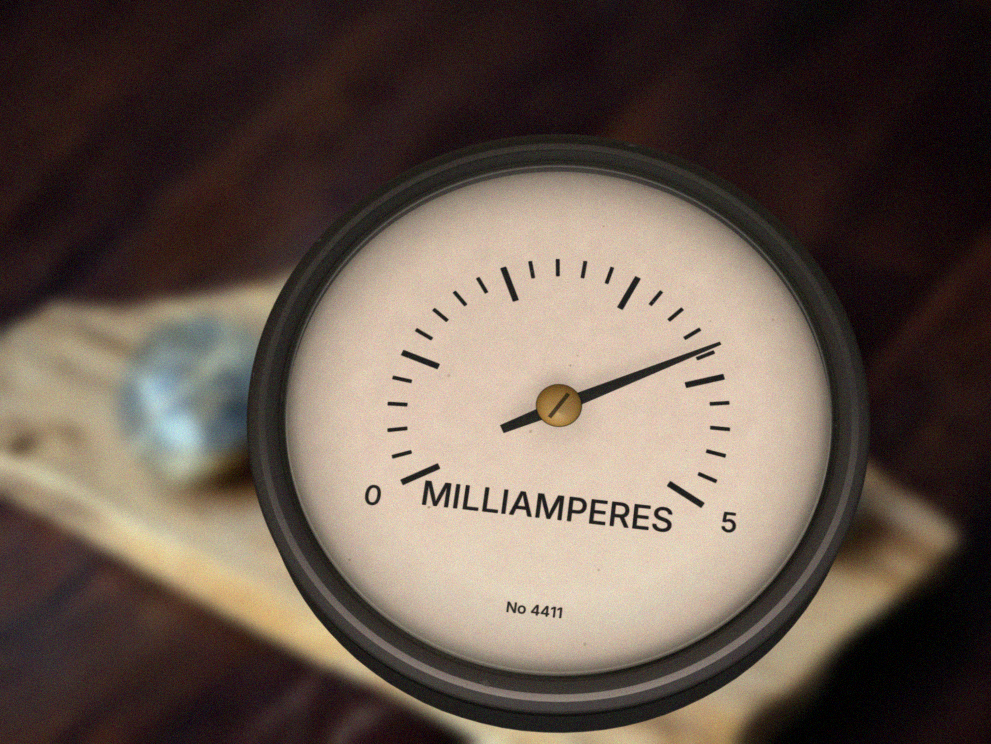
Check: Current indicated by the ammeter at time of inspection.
3.8 mA
